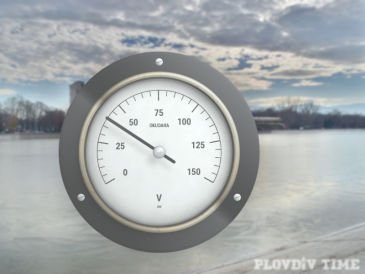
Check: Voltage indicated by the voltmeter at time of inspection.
40 V
